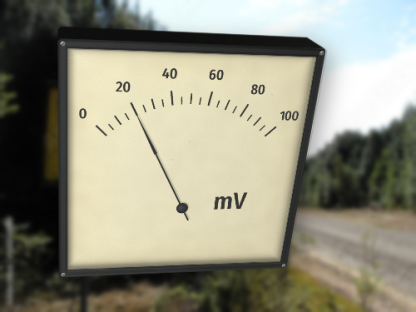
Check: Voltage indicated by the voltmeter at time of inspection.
20 mV
